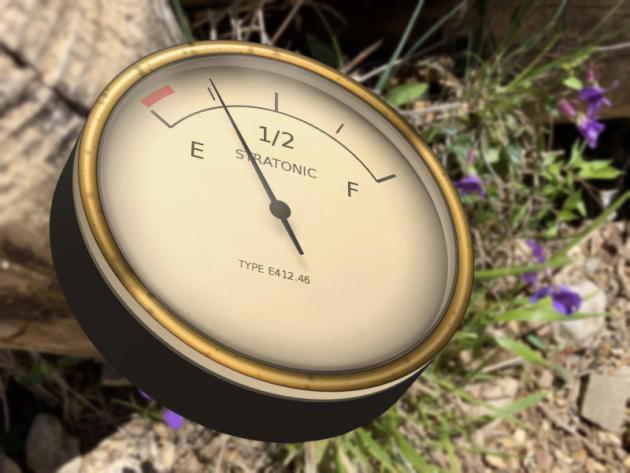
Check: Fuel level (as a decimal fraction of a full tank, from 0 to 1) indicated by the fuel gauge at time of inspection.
0.25
